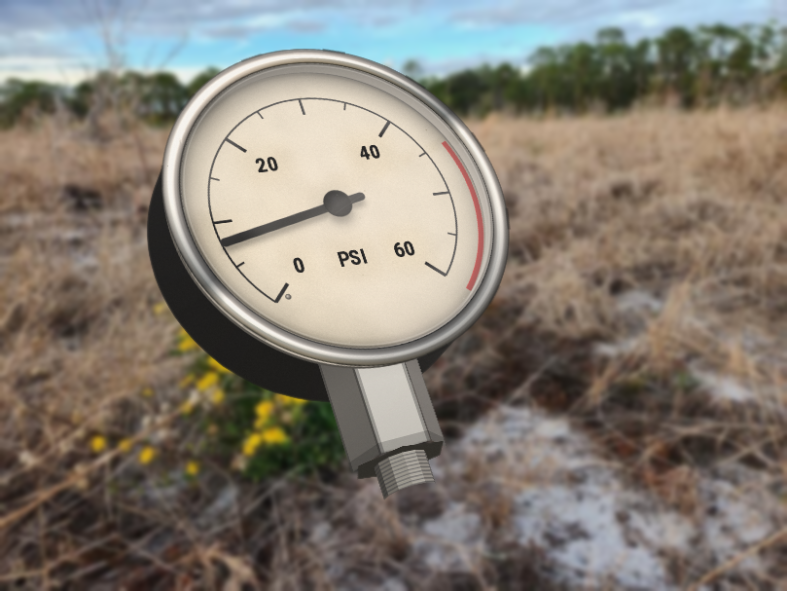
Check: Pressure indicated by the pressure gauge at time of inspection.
7.5 psi
